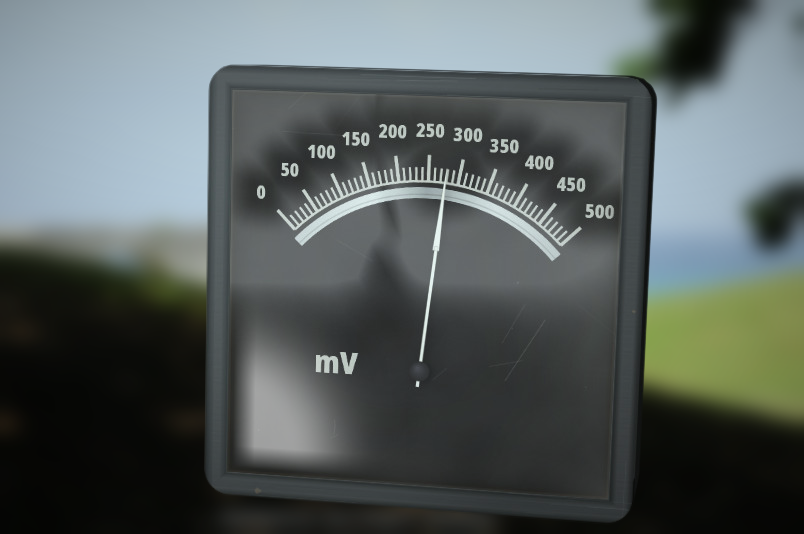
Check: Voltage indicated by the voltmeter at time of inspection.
280 mV
